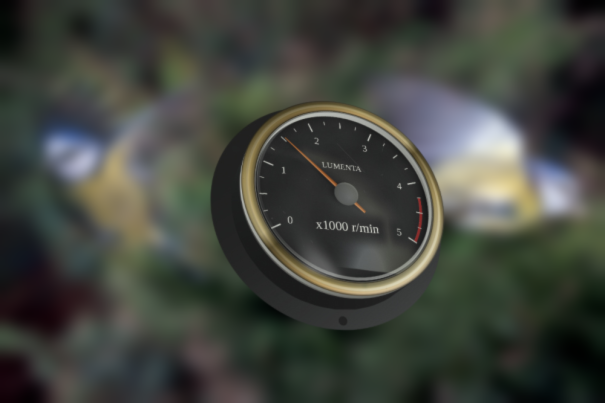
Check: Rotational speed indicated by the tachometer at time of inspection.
1500 rpm
